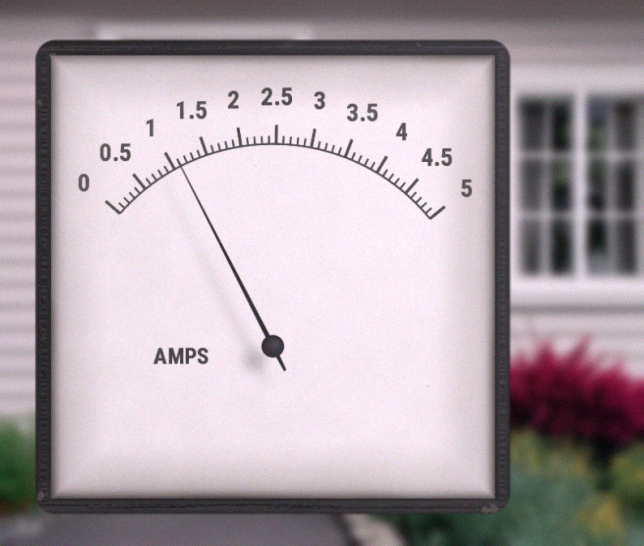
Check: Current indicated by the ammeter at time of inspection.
1.1 A
